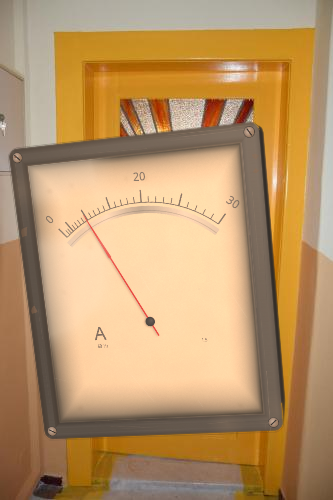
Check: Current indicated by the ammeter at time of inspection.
10 A
